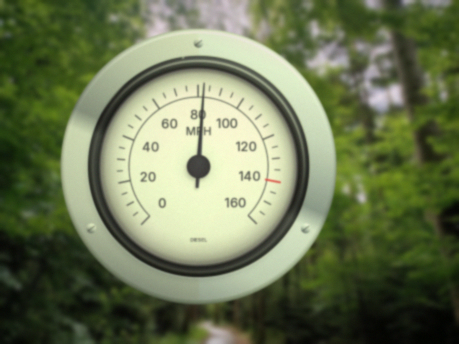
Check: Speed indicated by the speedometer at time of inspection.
82.5 mph
